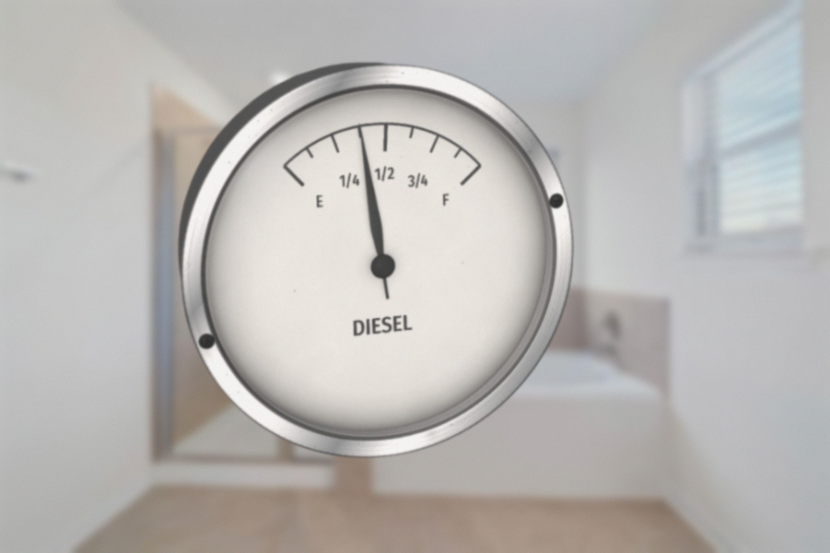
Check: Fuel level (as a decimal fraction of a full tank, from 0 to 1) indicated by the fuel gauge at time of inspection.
0.375
